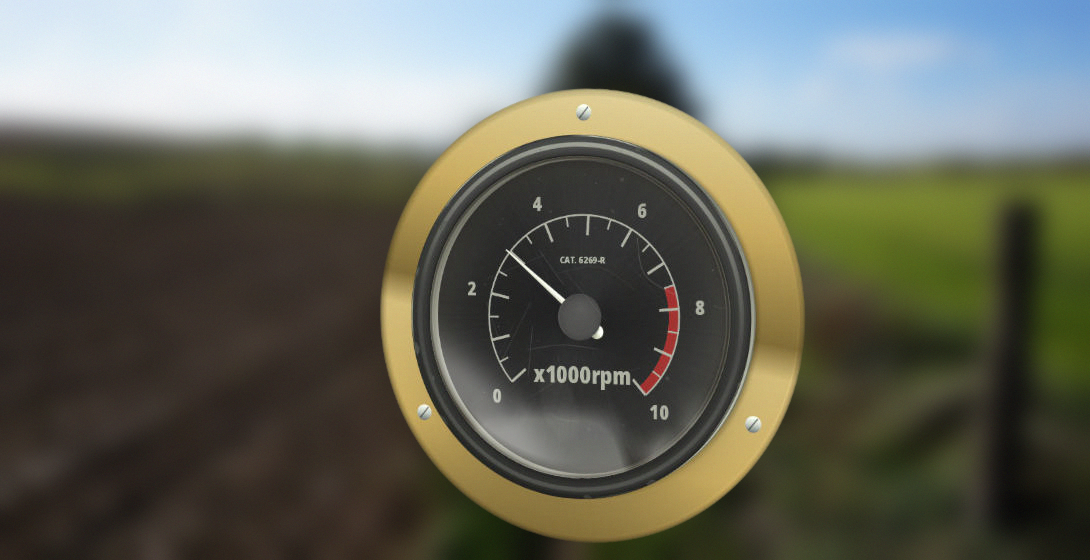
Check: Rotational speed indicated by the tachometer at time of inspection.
3000 rpm
